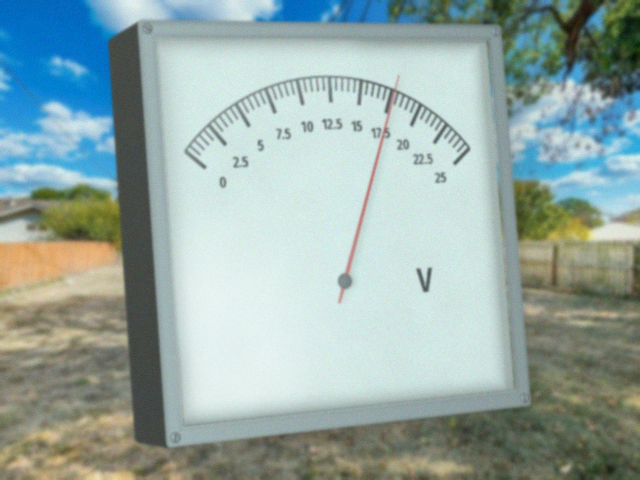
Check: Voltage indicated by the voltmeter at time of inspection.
17.5 V
